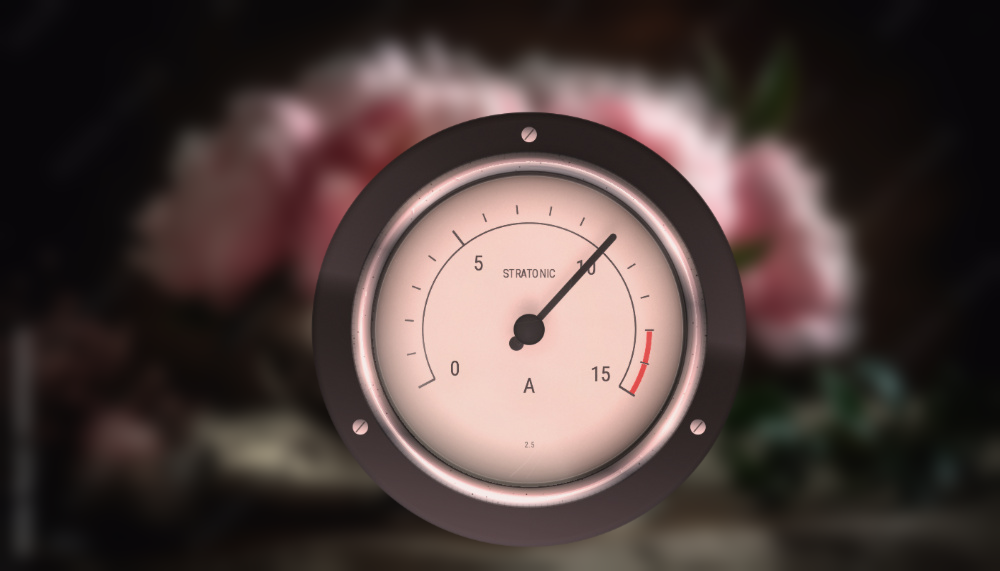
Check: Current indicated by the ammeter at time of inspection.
10 A
